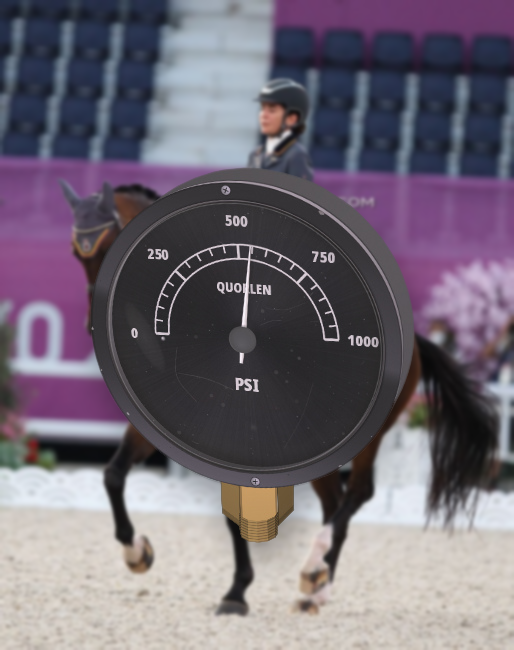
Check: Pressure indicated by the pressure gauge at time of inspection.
550 psi
